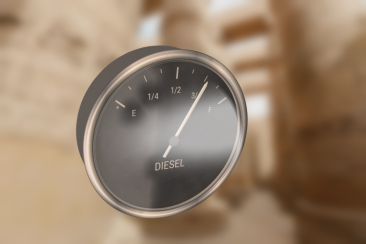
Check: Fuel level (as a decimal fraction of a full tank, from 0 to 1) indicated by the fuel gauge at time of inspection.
0.75
